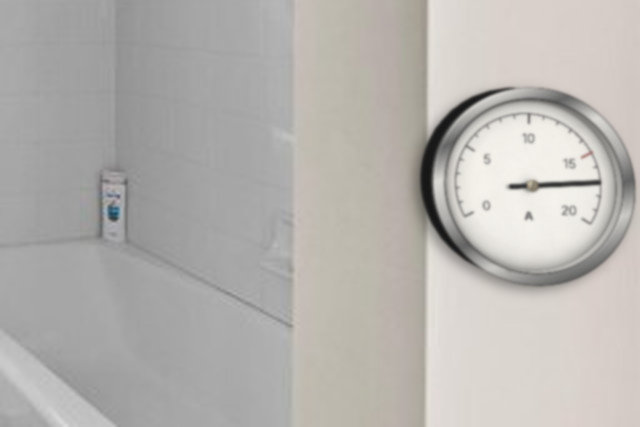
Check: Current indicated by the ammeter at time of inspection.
17 A
